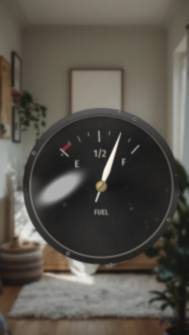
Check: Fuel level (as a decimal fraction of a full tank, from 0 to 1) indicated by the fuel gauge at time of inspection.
0.75
